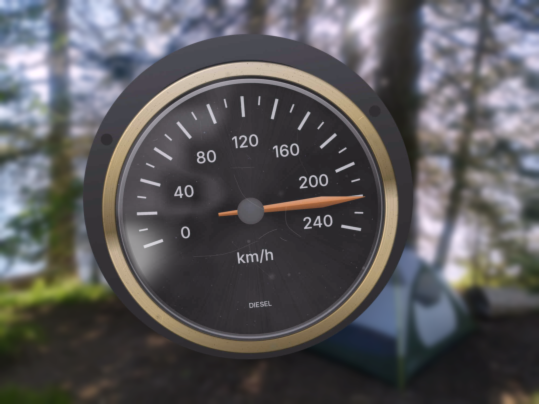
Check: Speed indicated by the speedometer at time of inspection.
220 km/h
